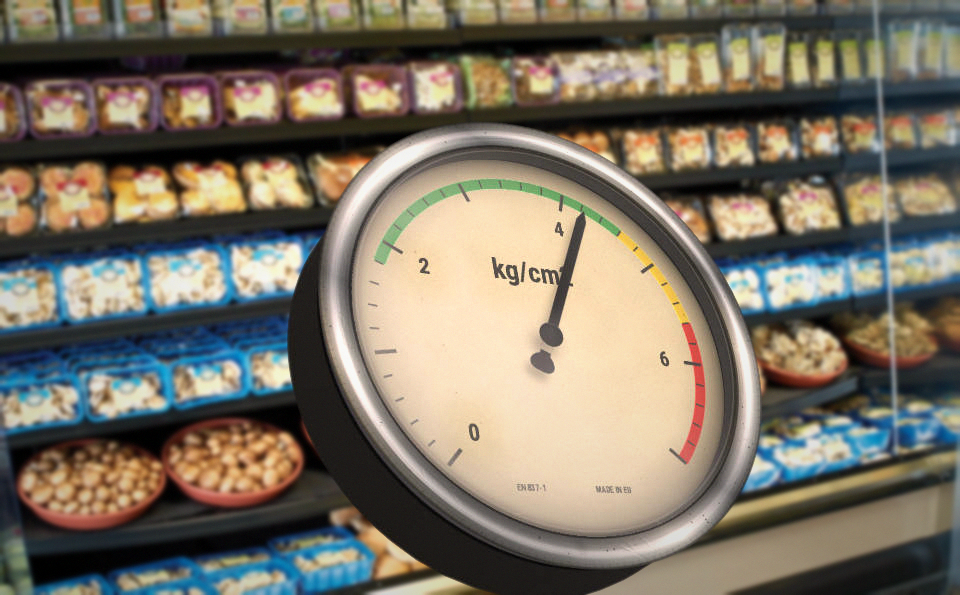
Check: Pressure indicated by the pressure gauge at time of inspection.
4.2 kg/cm²
